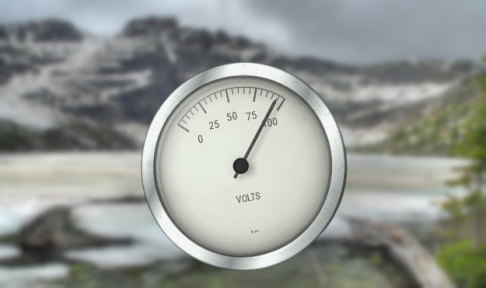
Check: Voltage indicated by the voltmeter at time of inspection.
95 V
